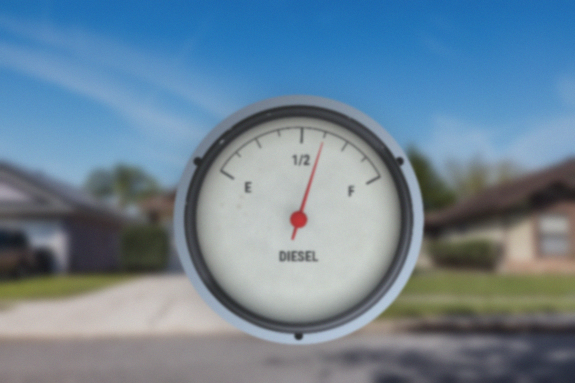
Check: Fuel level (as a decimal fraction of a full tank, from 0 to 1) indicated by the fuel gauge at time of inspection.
0.625
